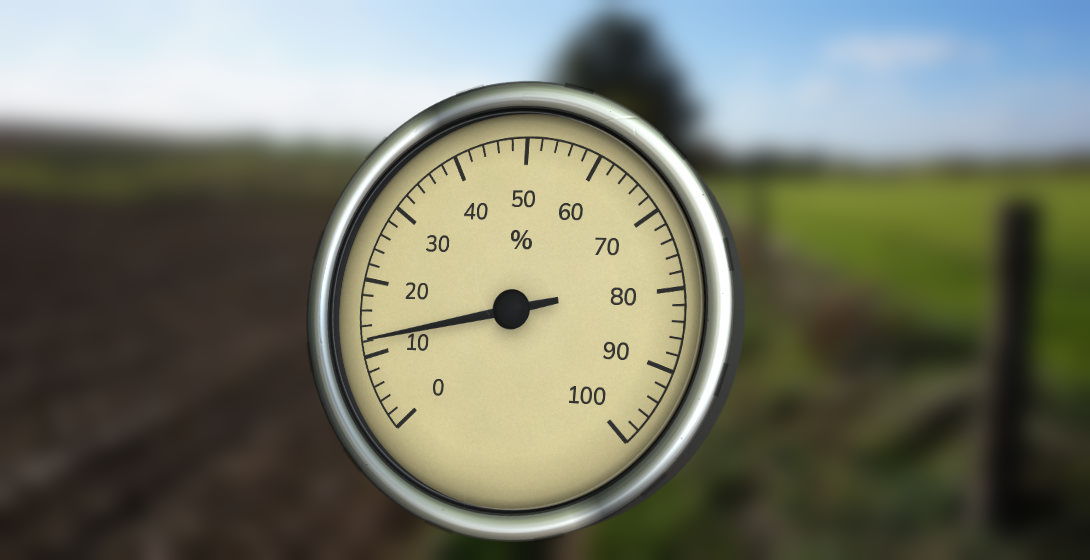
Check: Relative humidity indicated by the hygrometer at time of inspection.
12 %
